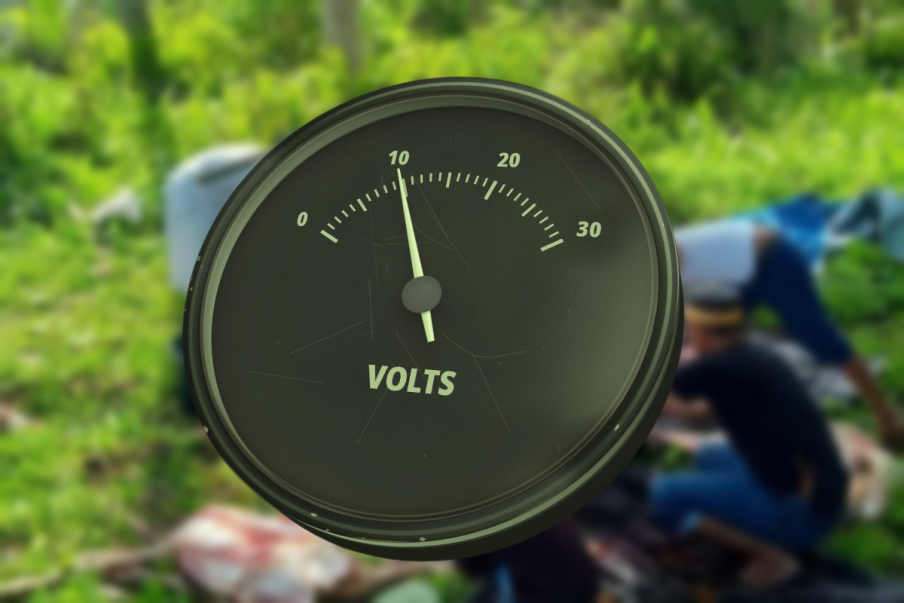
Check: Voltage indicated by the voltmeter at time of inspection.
10 V
